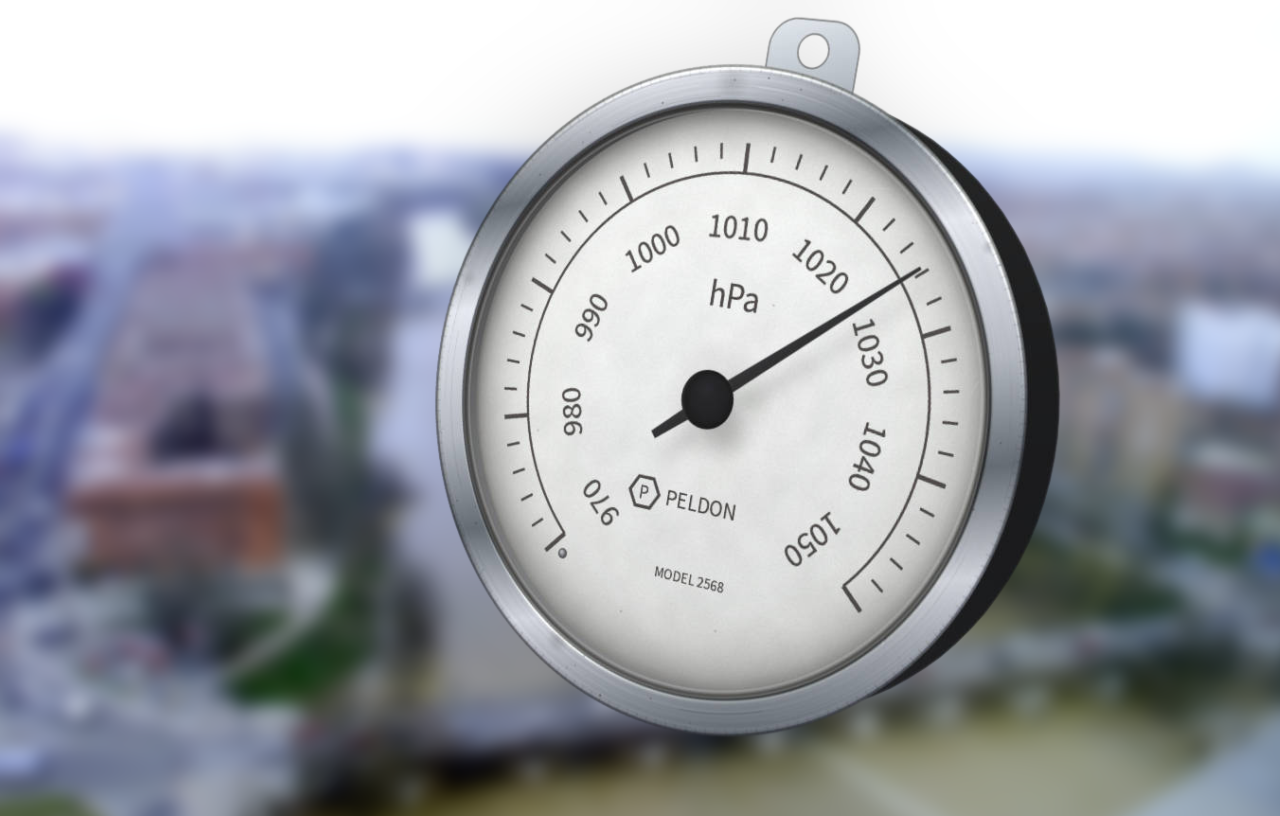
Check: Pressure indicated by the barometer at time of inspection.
1026 hPa
